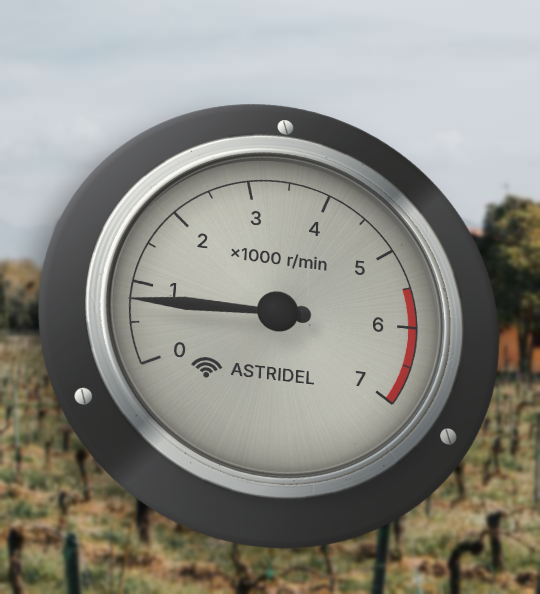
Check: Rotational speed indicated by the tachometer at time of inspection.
750 rpm
